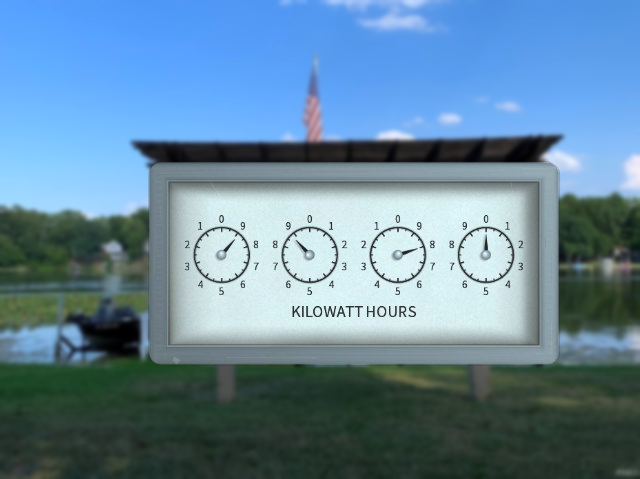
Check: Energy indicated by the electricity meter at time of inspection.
8880 kWh
